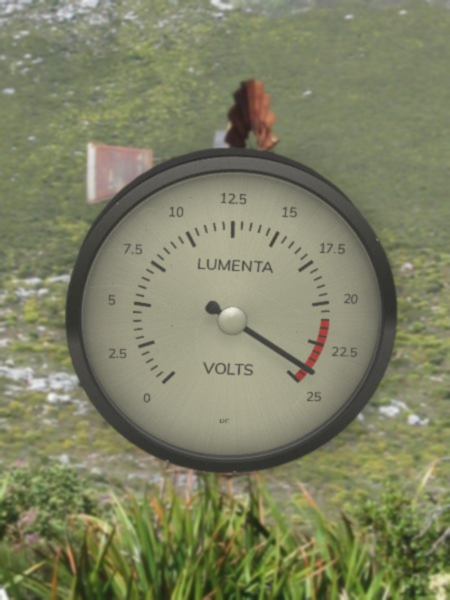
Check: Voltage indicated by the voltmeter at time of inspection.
24 V
